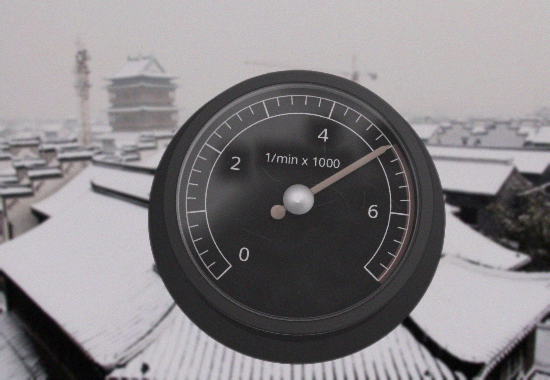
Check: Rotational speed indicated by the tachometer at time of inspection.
5000 rpm
